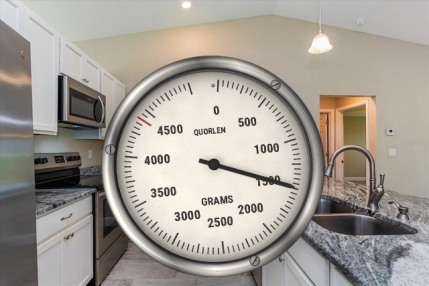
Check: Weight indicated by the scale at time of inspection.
1500 g
